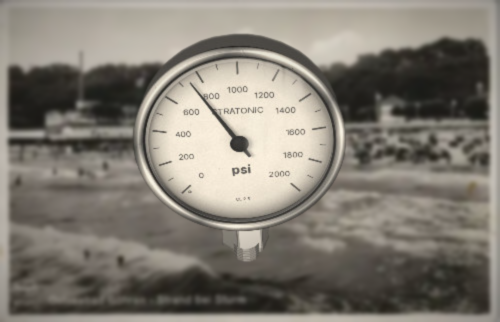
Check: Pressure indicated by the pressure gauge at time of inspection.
750 psi
